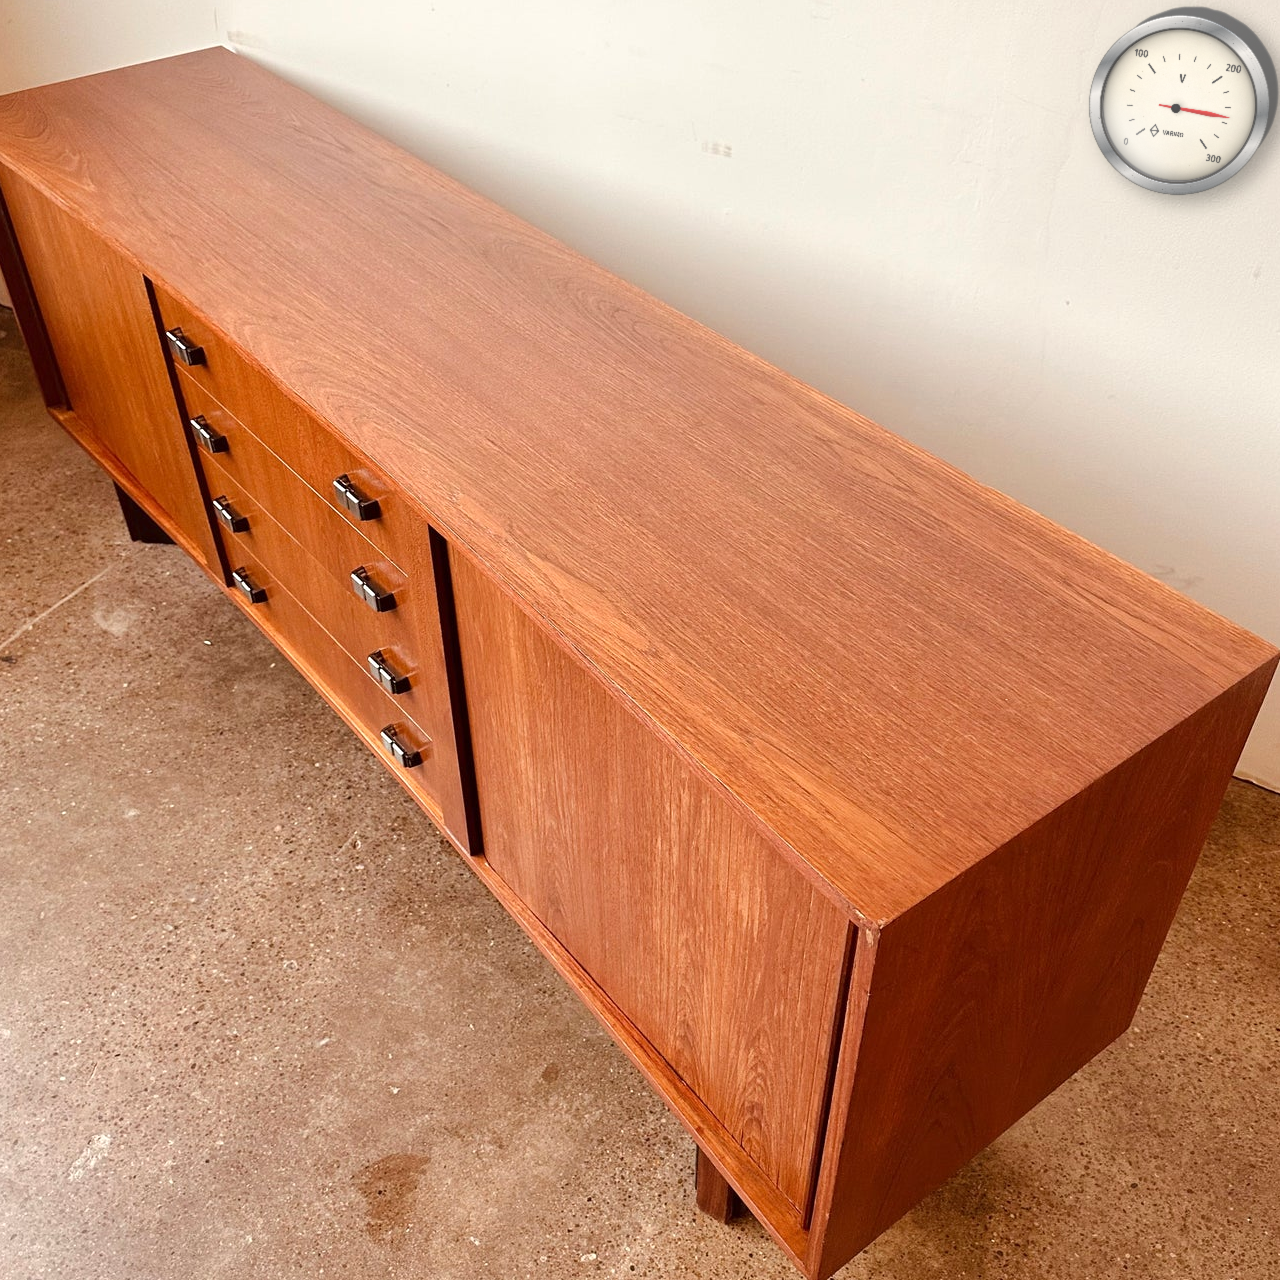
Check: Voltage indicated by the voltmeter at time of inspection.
250 V
